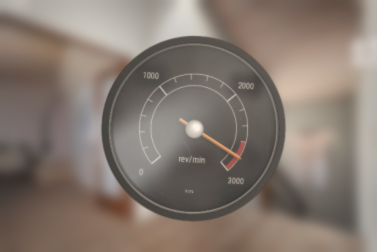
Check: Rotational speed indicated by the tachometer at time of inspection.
2800 rpm
